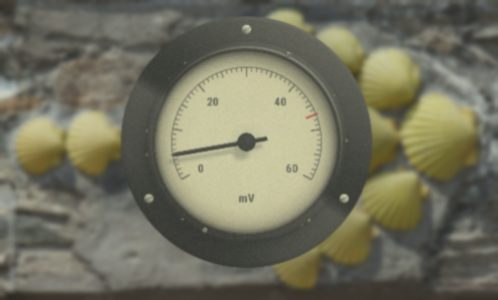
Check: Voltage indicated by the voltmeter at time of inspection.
5 mV
